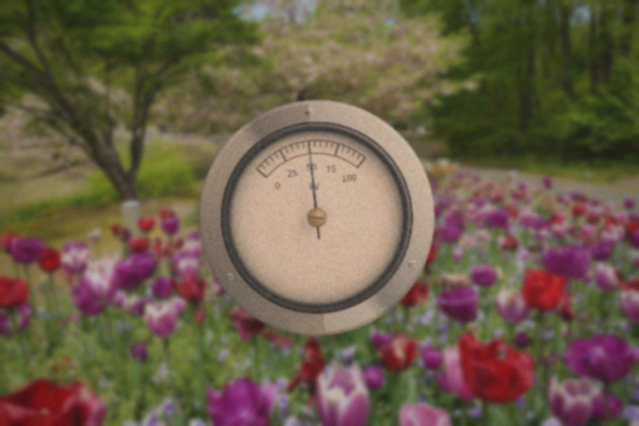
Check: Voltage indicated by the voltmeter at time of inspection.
50 kV
